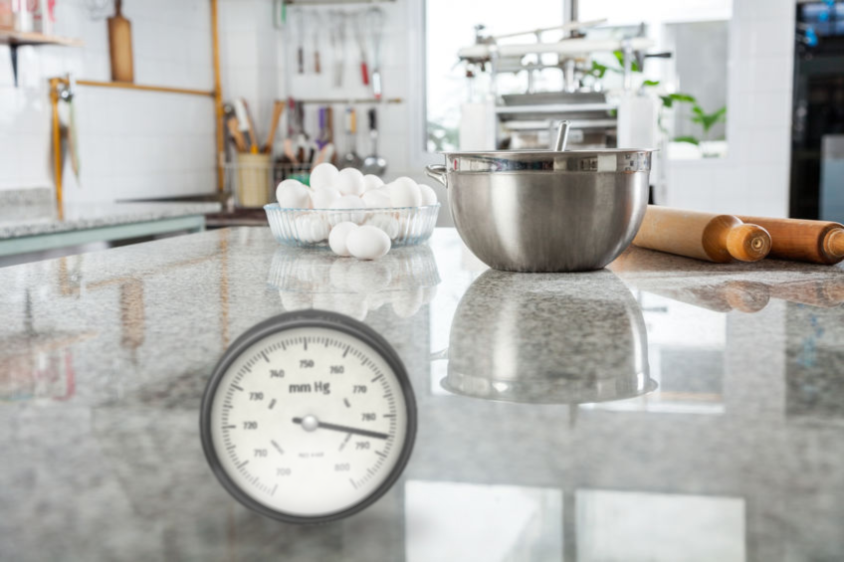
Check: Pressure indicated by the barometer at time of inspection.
785 mmHg
